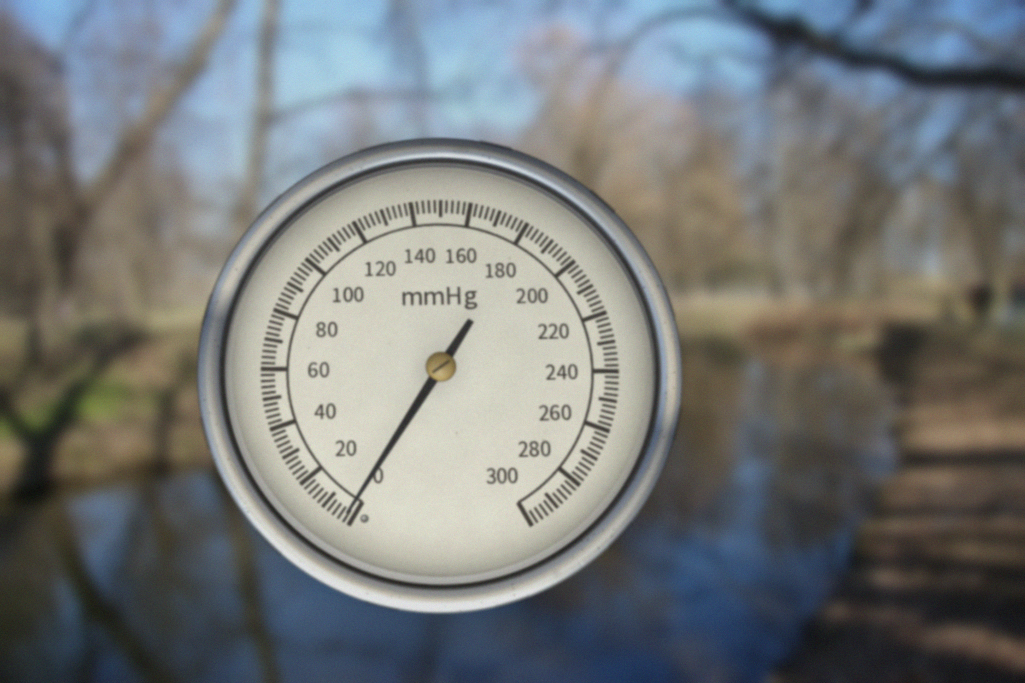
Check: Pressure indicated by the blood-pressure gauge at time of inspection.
2 mmHg
